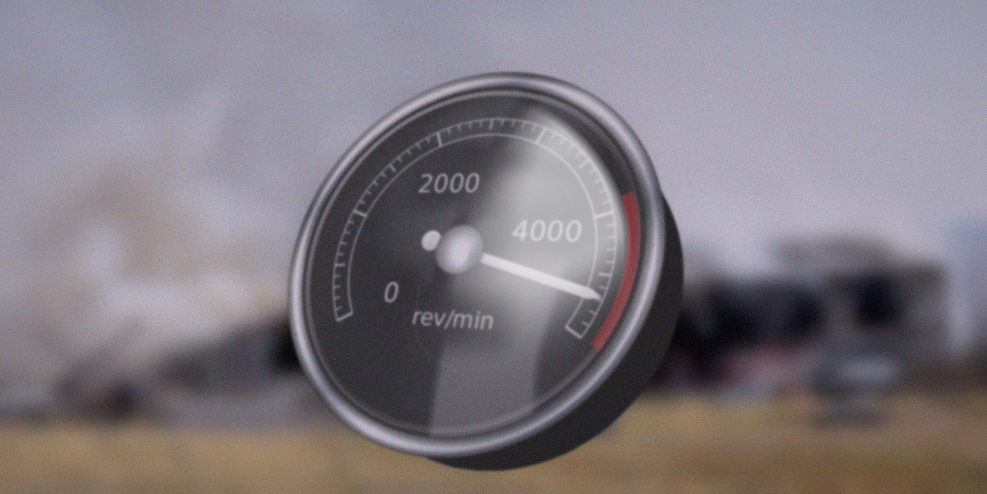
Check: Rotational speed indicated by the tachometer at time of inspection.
4700 rpm
